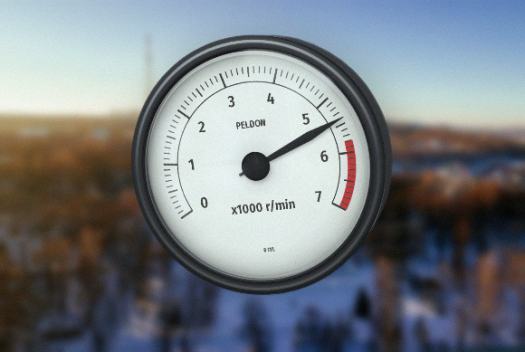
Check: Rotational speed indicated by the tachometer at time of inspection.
5400 rpm
